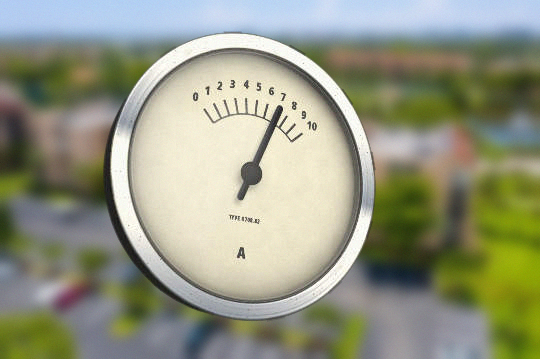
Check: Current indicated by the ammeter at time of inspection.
7 A
